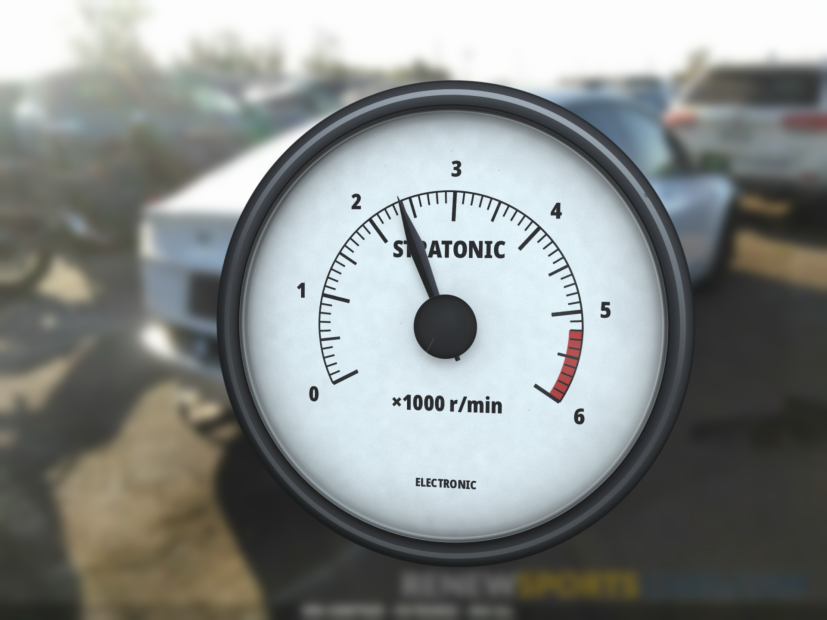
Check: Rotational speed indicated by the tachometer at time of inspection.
2400 rpm
